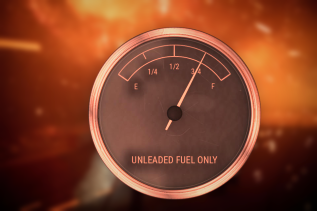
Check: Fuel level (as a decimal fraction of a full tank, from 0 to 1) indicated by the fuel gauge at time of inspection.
0.75
